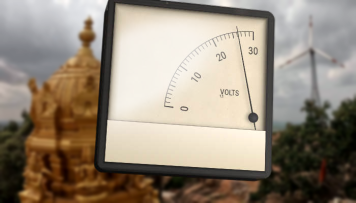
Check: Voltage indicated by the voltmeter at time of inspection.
26 V
